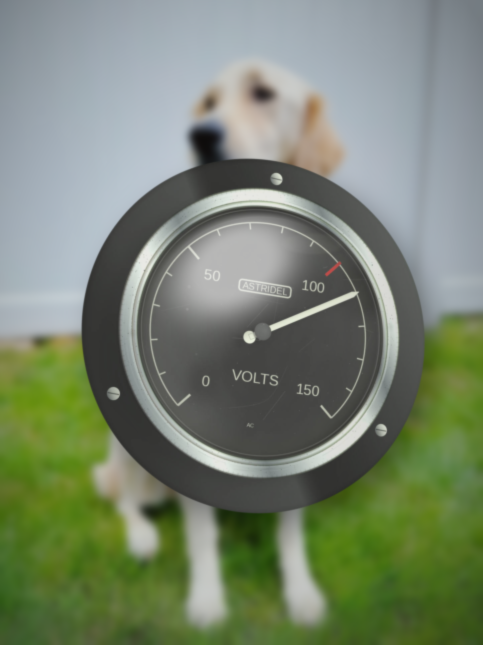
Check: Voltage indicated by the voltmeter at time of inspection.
110 V
